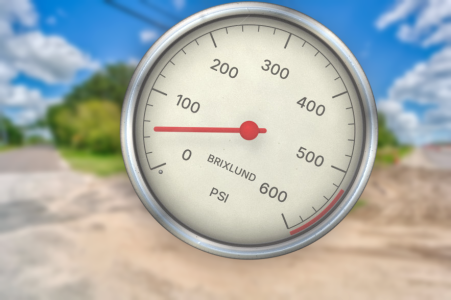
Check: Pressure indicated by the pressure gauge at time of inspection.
50 psi
